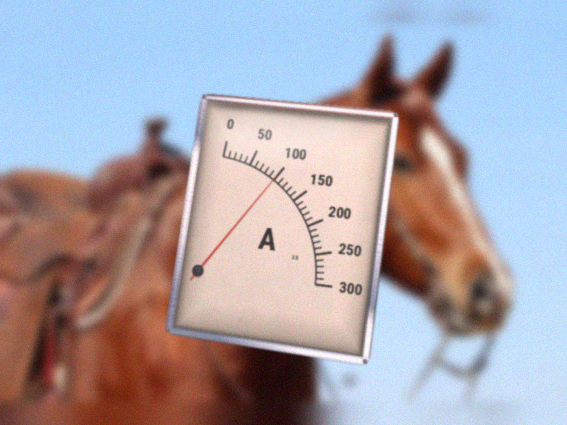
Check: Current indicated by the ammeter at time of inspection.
100 A
